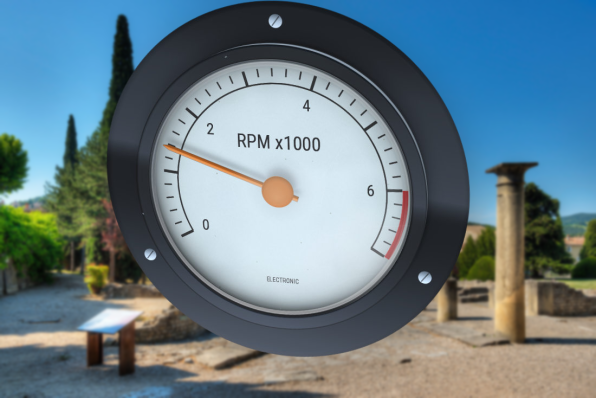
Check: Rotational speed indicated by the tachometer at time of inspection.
1400 rpm
